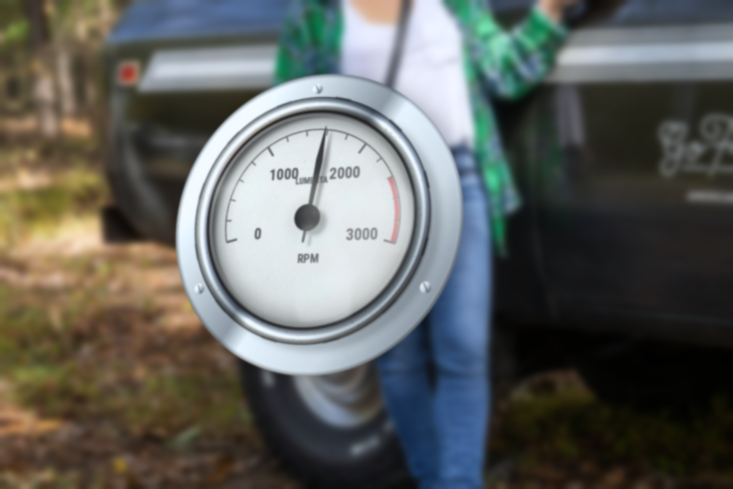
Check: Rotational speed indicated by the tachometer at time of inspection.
1600 rpm
